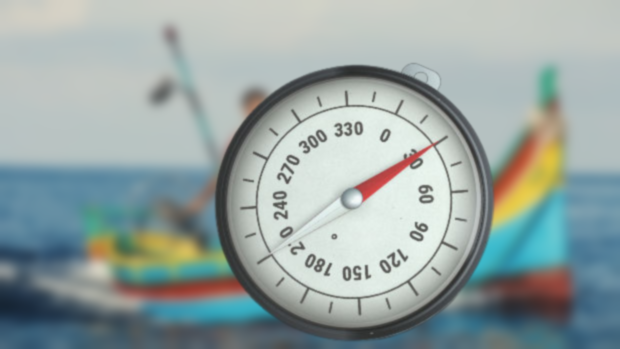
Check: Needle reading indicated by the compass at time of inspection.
30 °
